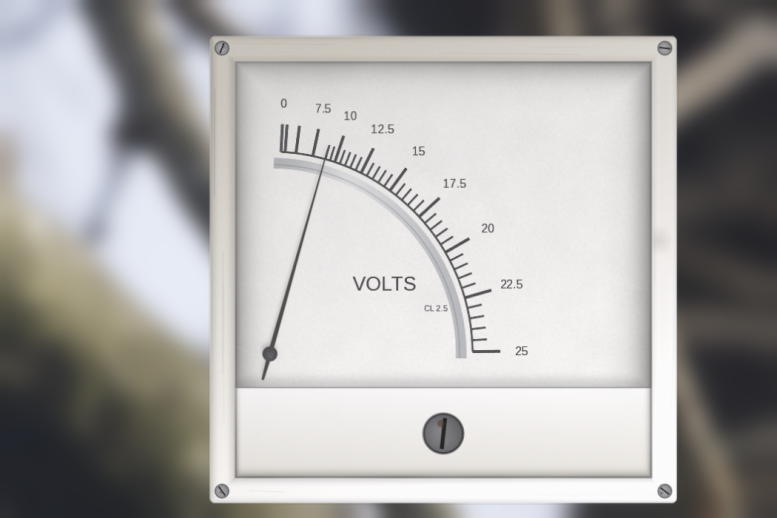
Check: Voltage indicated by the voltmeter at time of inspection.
9 V
